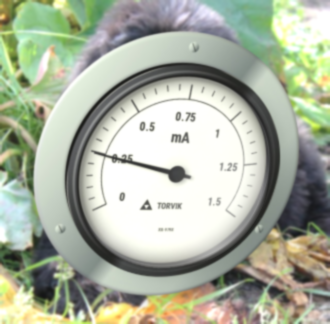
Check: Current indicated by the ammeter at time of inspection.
0.25 mA
